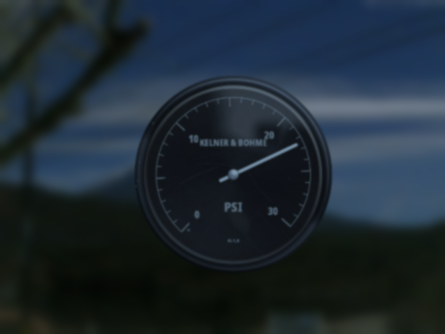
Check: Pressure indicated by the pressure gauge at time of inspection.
22.5 psi
